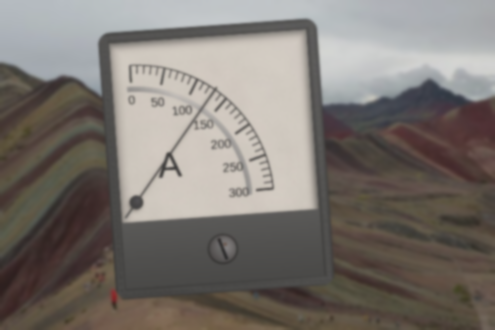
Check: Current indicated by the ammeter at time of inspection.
130 A
